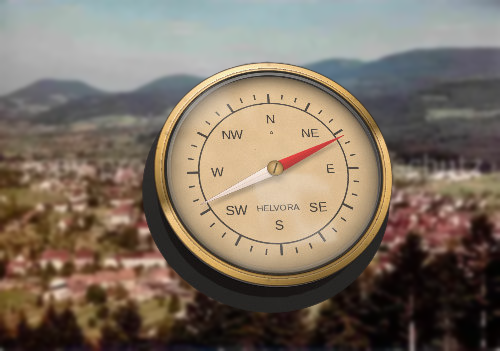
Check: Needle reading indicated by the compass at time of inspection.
65 °
